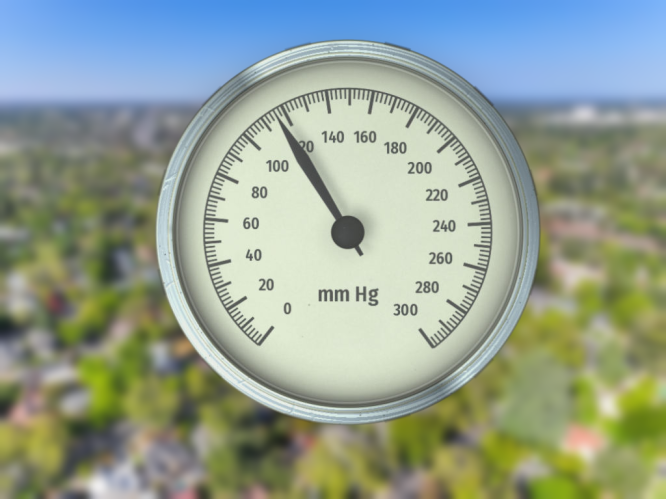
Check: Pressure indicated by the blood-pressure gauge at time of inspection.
116 mmHg
